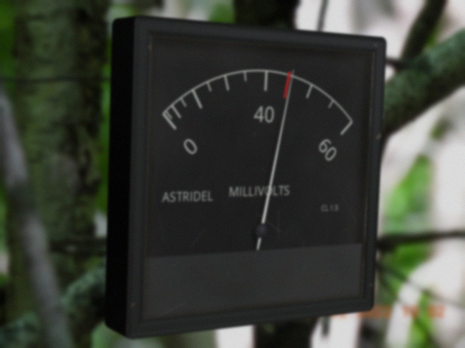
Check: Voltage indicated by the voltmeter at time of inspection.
45 mV
